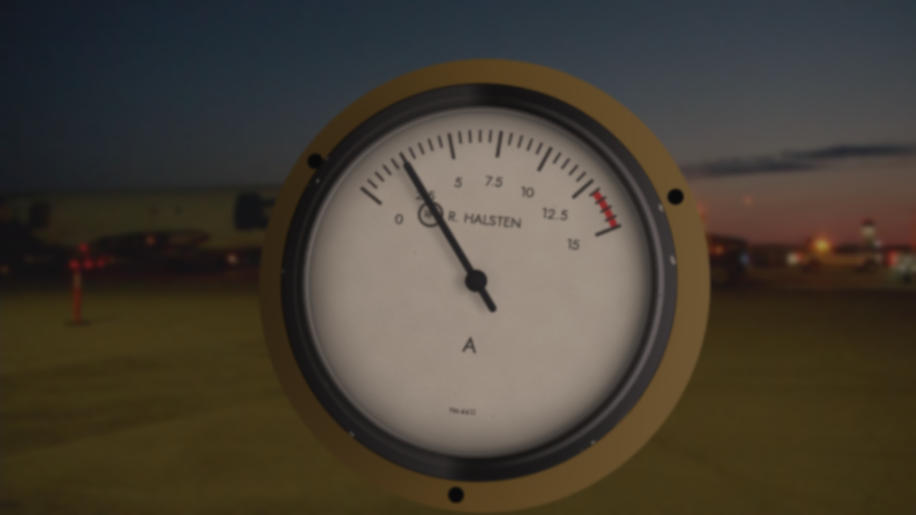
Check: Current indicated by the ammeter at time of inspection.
2.5 A
